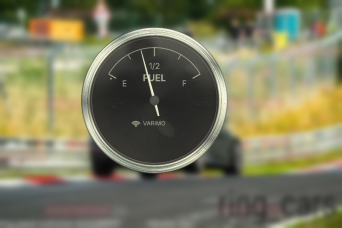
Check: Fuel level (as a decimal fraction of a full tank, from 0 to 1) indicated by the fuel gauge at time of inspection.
0.375
